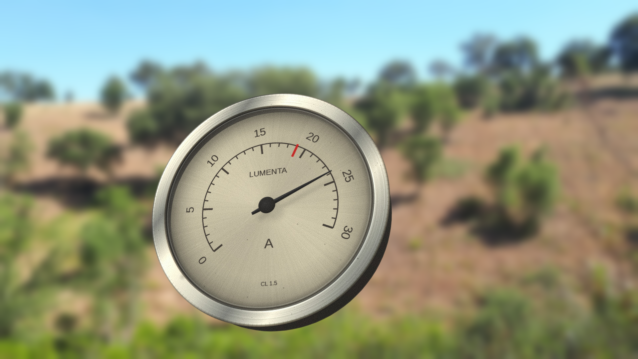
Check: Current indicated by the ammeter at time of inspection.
24 A
